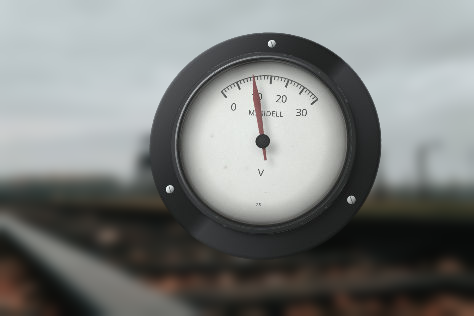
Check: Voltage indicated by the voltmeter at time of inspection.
10 V
